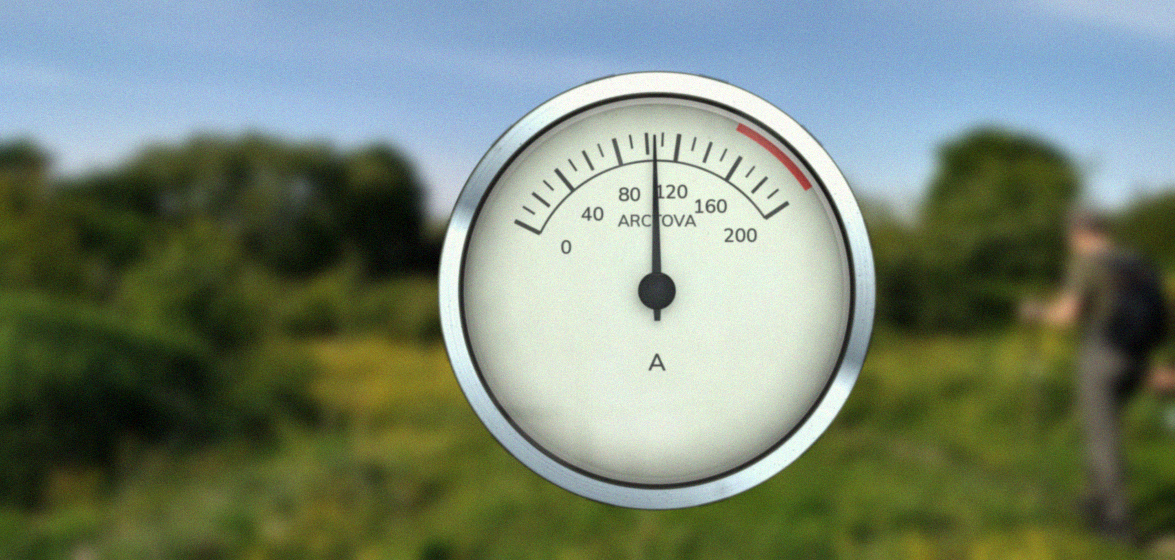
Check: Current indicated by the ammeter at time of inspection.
105 A
